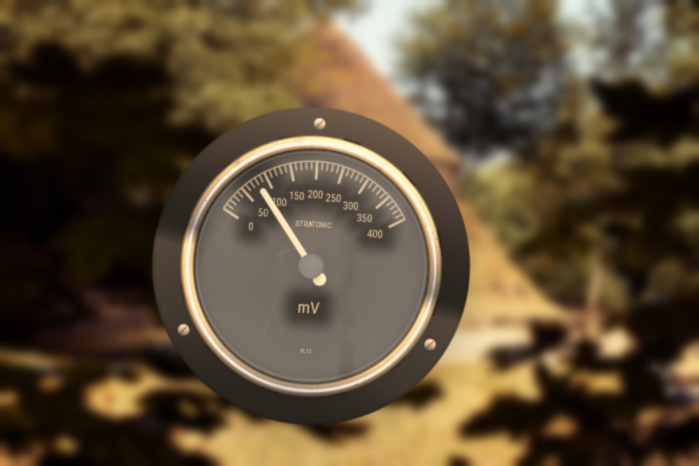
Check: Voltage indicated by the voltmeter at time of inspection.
80 mV
